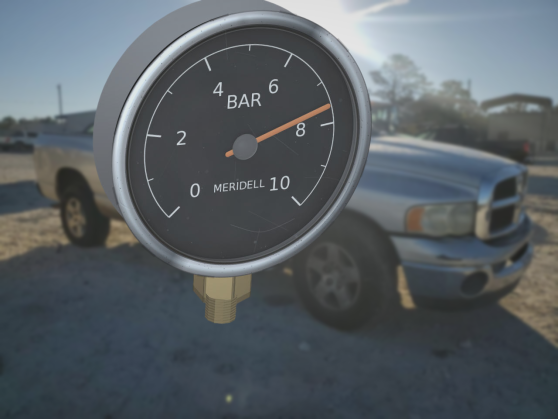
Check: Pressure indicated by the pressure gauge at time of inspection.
7.5 bar
